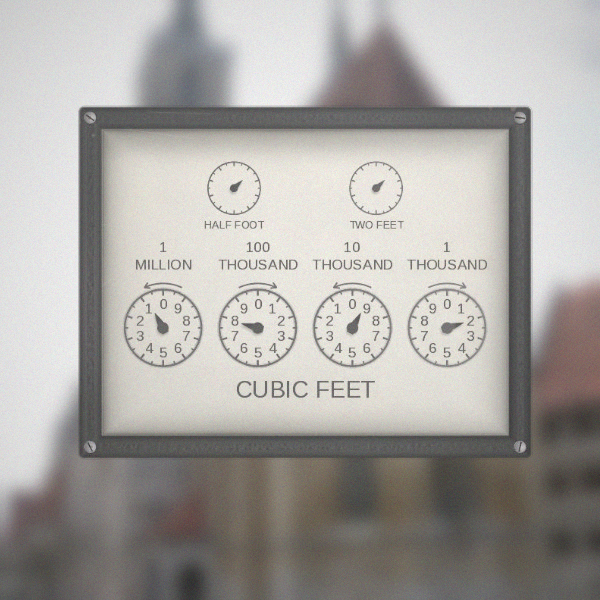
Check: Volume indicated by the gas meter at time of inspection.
79200 ft³
